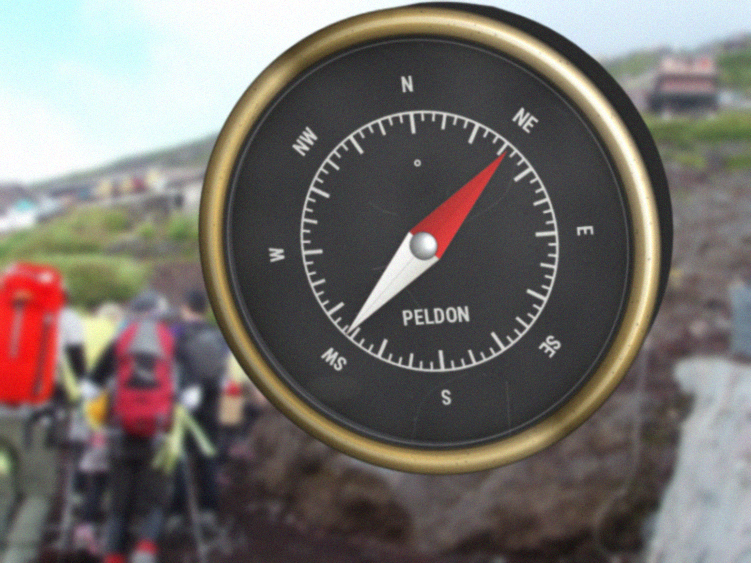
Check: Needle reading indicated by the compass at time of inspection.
47.5 °
